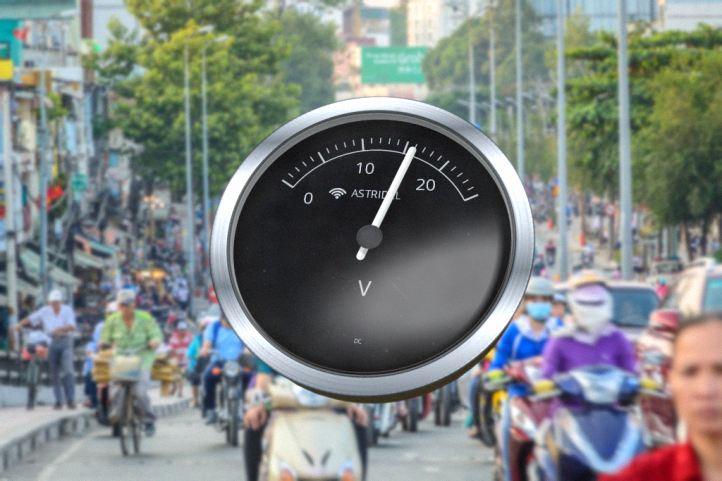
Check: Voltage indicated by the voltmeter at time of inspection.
16 V
